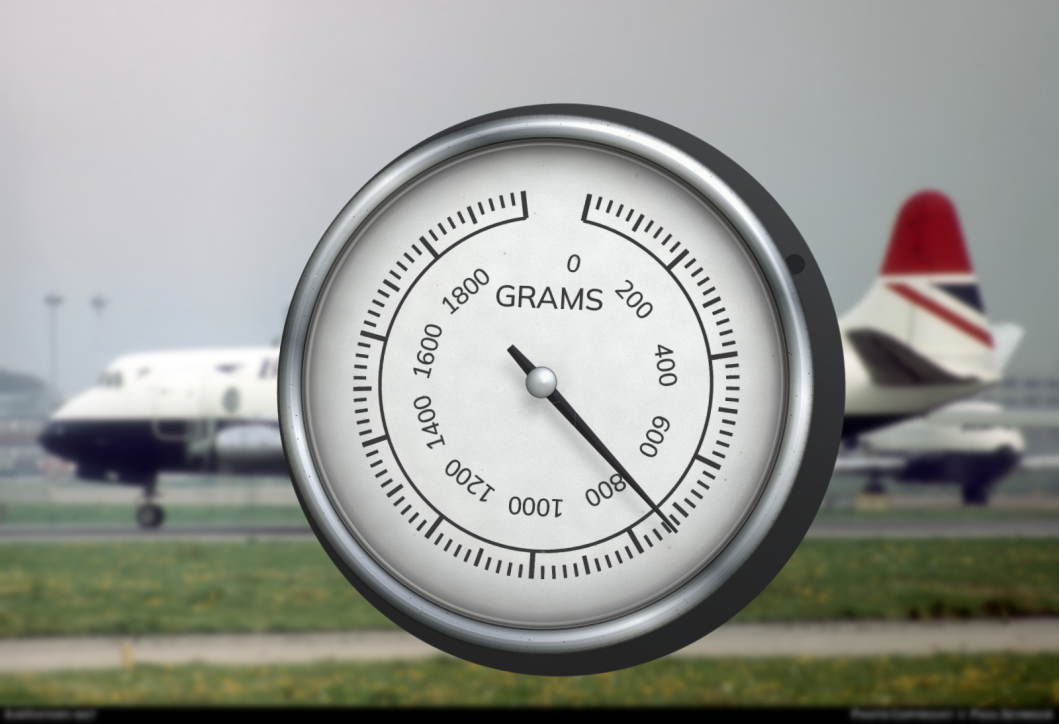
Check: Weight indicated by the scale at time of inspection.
730 g
